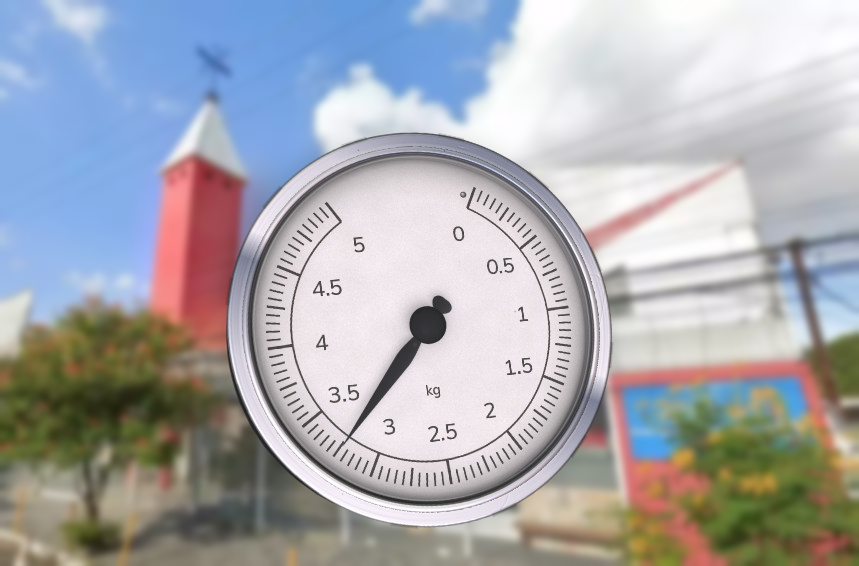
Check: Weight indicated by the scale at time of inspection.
3.25 kg
